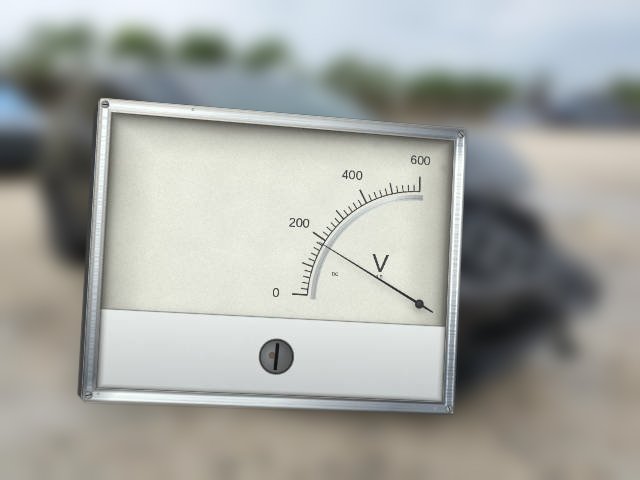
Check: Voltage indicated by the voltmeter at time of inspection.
180 V
